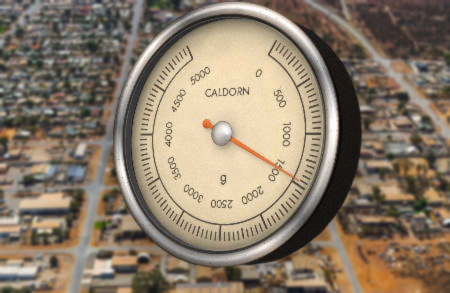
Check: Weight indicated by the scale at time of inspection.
1450 g
